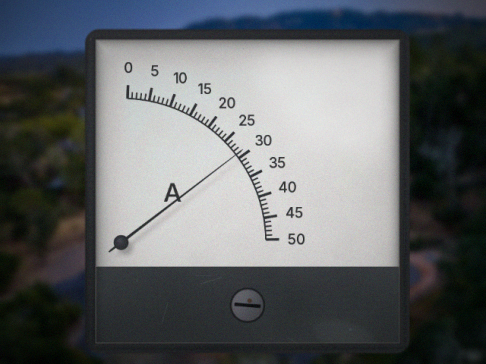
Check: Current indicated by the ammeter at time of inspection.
29 A
